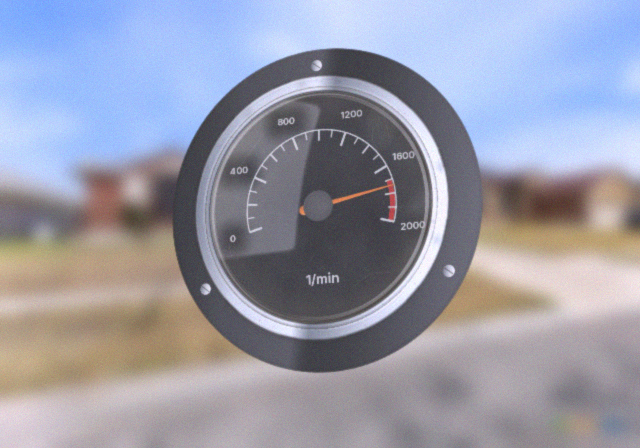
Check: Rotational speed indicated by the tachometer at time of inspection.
1750 rpm
